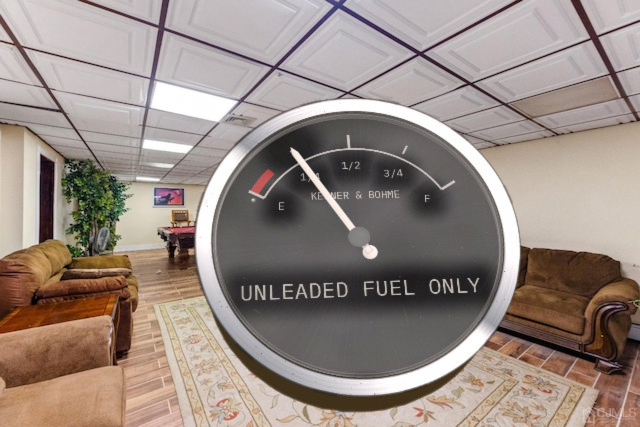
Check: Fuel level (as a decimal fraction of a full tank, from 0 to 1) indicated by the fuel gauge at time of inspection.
0.25
